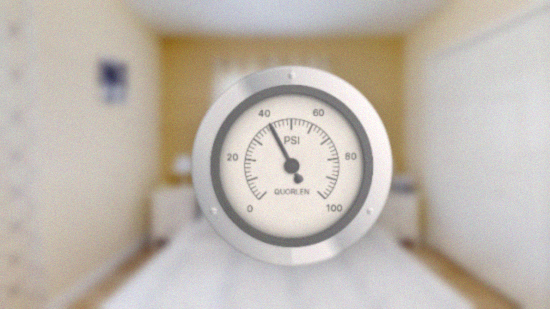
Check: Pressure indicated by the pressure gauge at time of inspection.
40 psi
